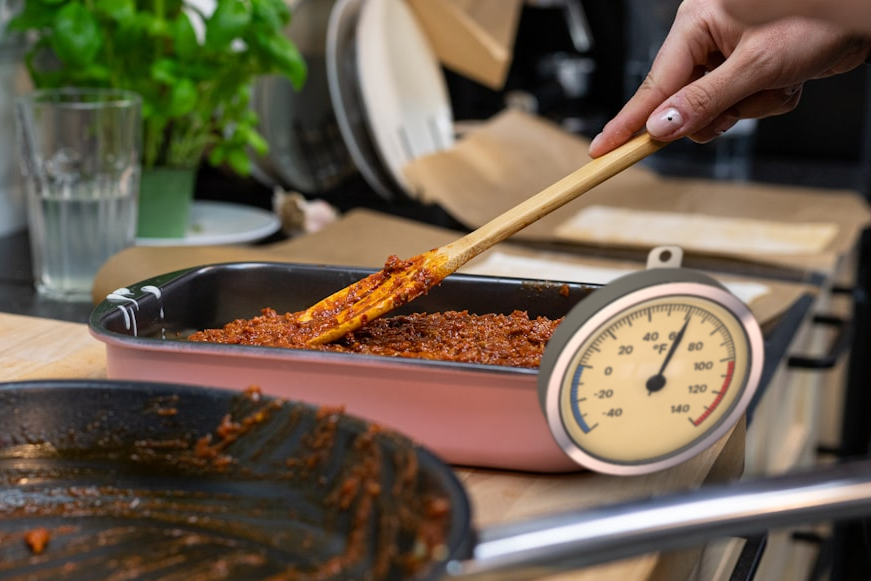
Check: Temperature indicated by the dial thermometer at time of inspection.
60 °F
